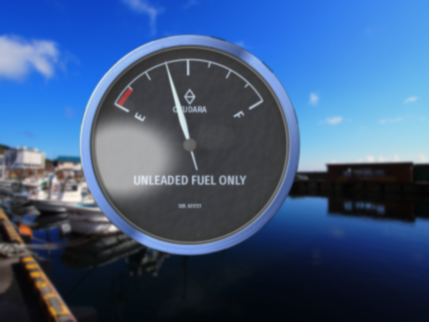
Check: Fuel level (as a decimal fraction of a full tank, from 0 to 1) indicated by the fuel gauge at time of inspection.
0.375
